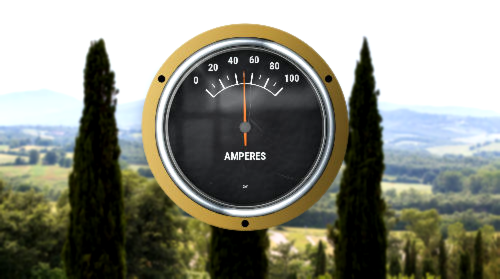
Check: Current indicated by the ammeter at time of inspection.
50 A
